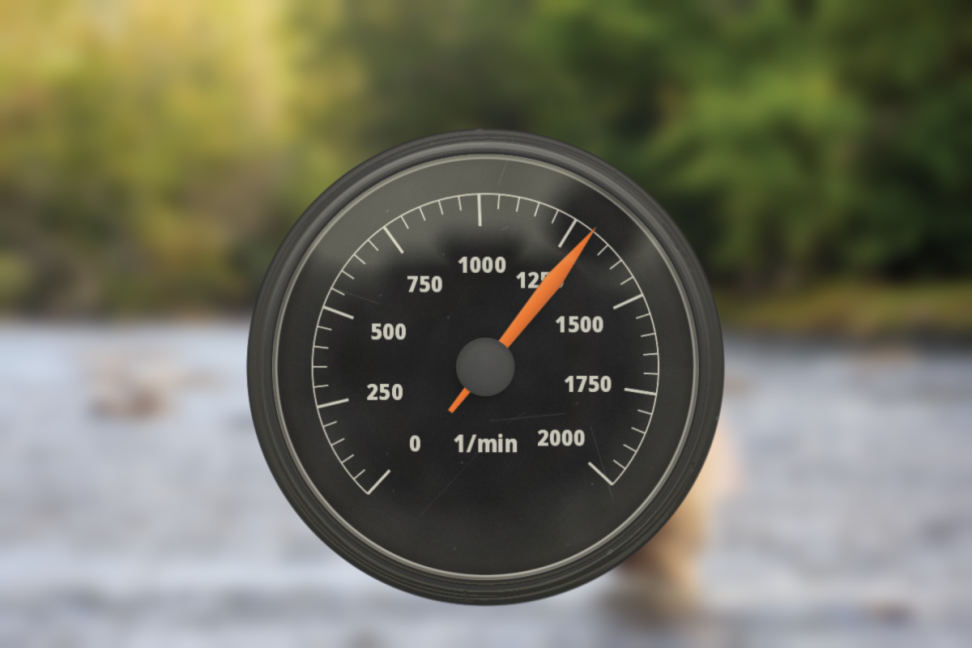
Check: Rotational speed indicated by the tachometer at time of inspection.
1300 rpm
